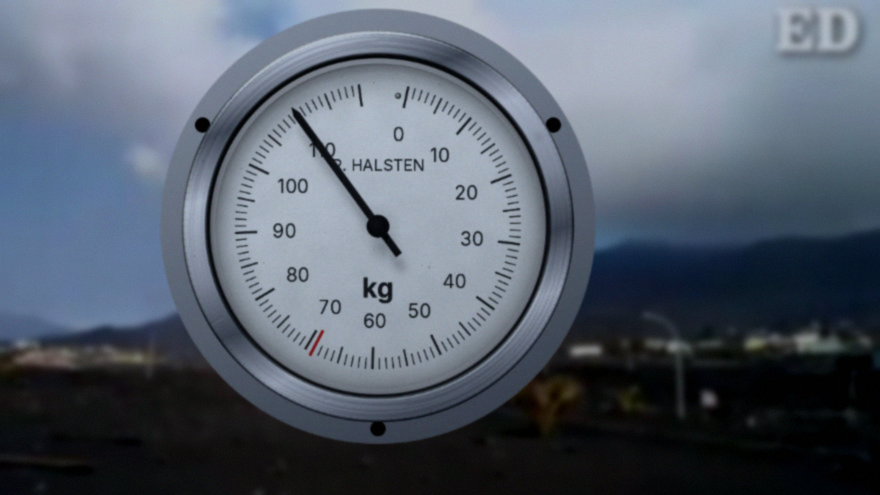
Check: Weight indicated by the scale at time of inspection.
110 kg
